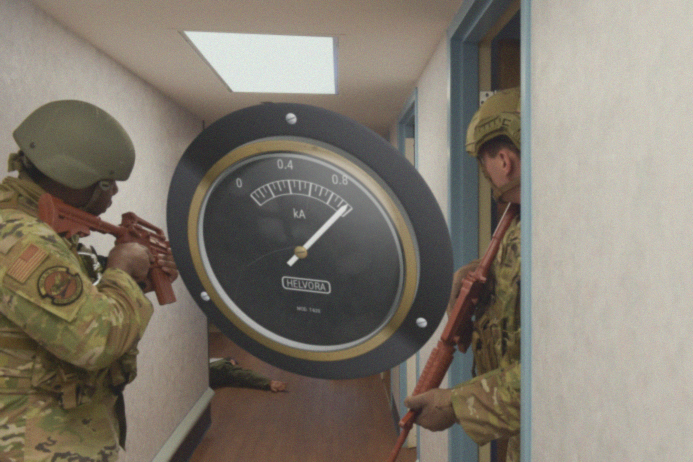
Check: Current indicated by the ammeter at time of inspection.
0.95 kA
